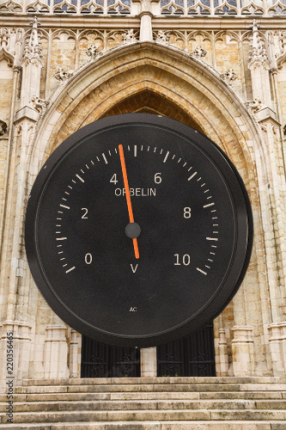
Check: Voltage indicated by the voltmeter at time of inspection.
4.6 V
